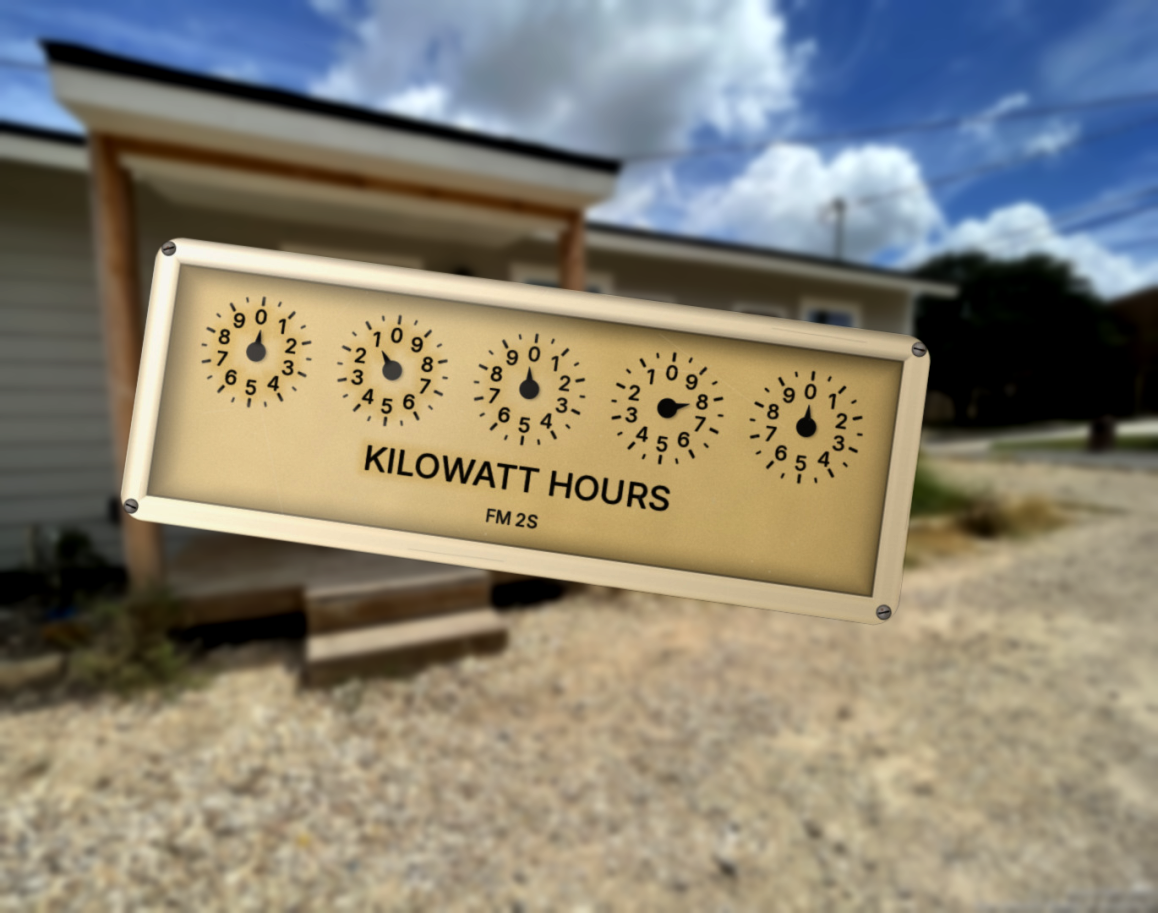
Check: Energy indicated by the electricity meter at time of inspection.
980 kWh
